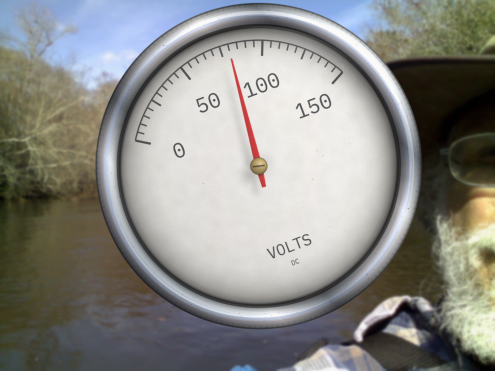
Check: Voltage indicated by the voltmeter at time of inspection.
80 V
